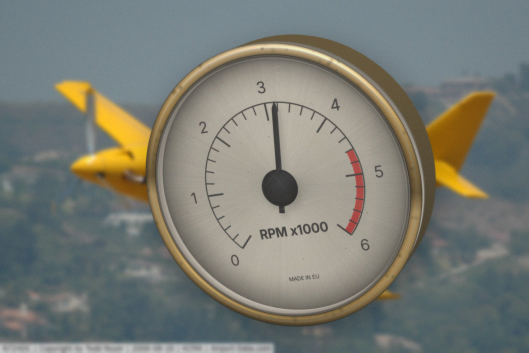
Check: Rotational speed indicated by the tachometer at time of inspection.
3200 rpm
